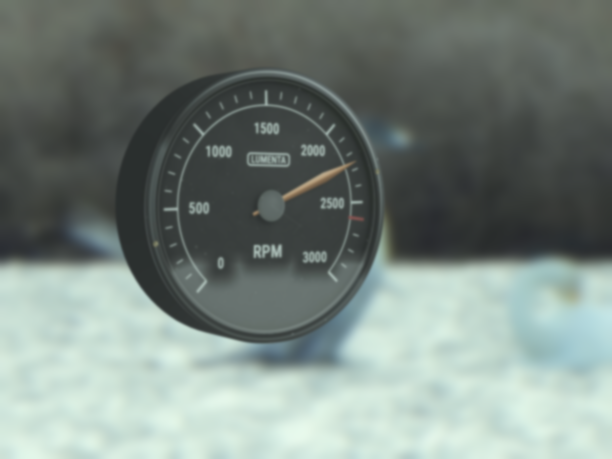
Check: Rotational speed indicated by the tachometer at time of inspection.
2250 rpm
